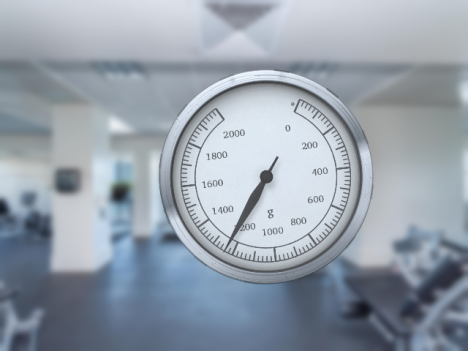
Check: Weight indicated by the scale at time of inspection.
1240 g
